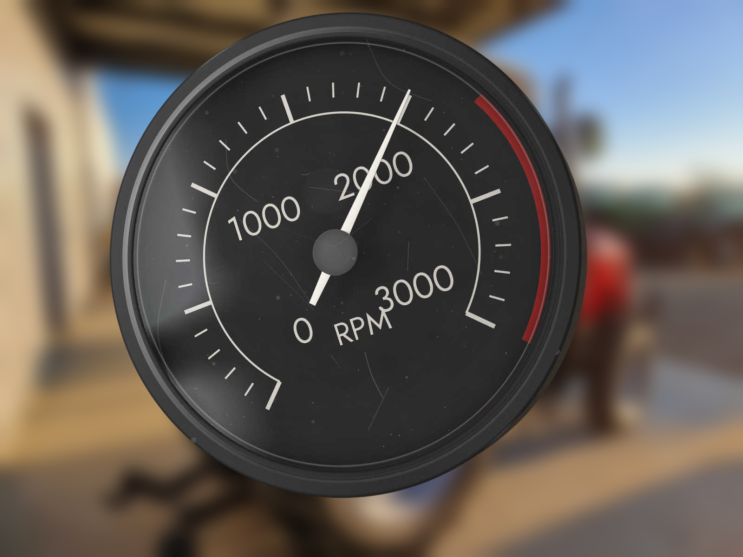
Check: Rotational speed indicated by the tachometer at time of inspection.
2000 rpm
